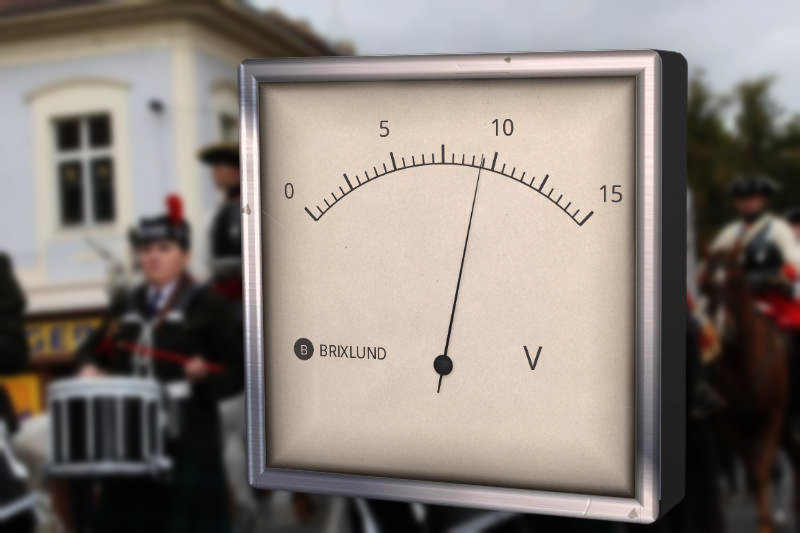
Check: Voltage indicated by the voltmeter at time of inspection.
9.5 V
